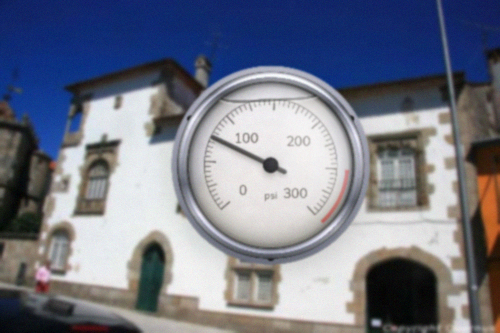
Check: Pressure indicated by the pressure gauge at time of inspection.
75 psi
